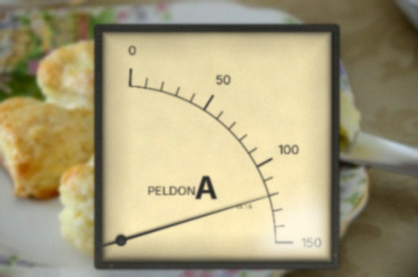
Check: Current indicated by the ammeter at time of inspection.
120 A
